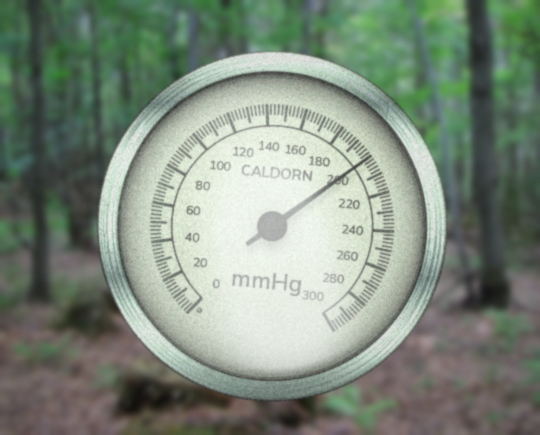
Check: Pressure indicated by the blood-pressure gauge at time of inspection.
200 mmHg
